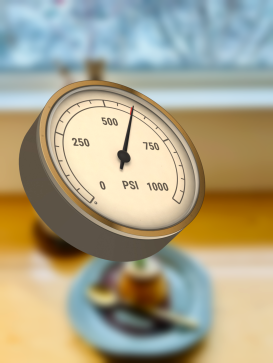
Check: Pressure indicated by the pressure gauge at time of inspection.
600 psi
